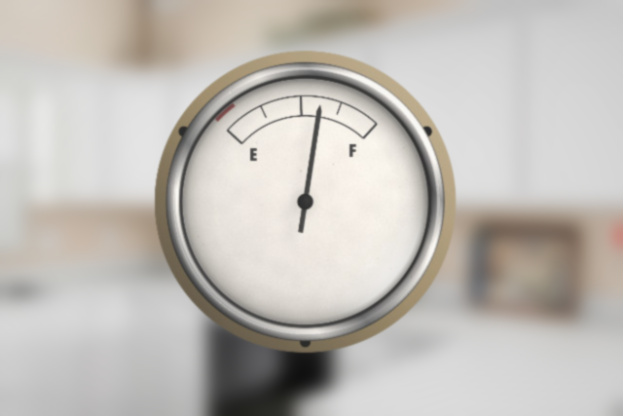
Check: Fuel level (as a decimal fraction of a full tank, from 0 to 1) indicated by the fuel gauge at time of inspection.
0.625
